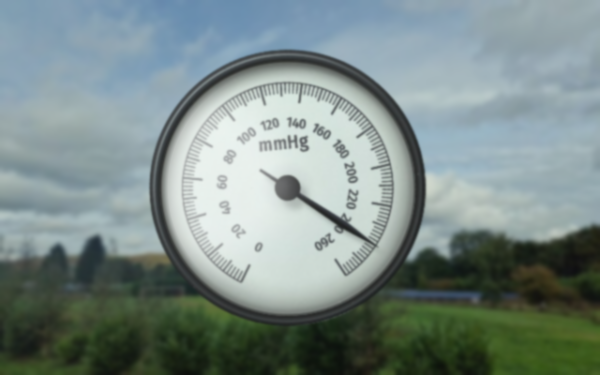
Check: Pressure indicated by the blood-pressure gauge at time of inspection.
240 mmHg
